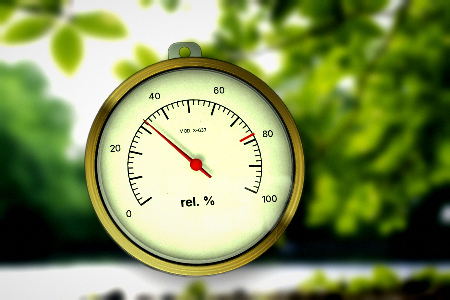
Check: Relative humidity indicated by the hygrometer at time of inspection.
32 %
